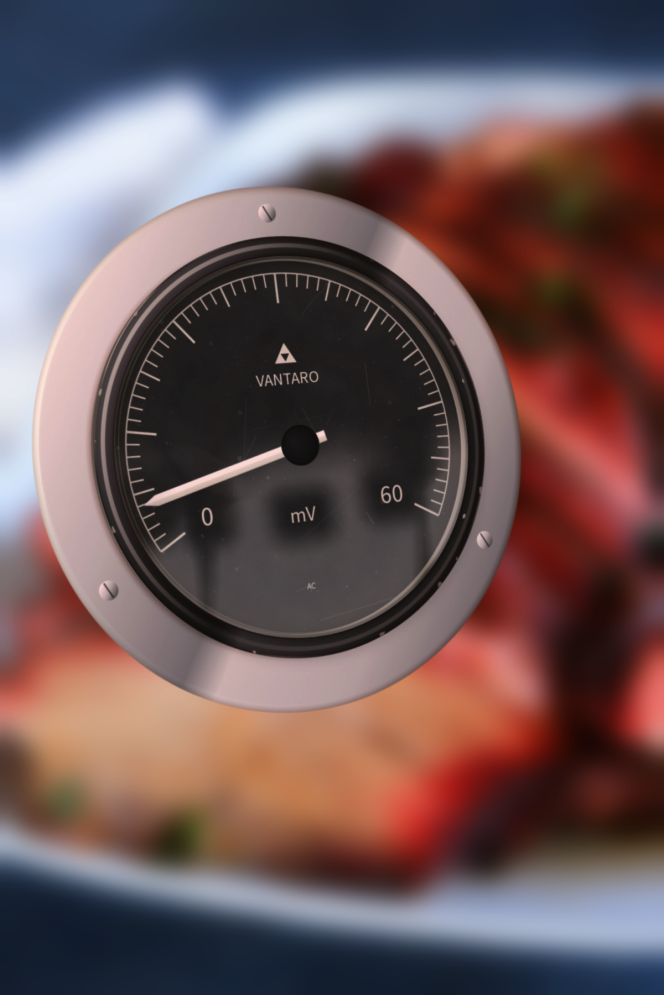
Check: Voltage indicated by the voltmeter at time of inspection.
4 mV
